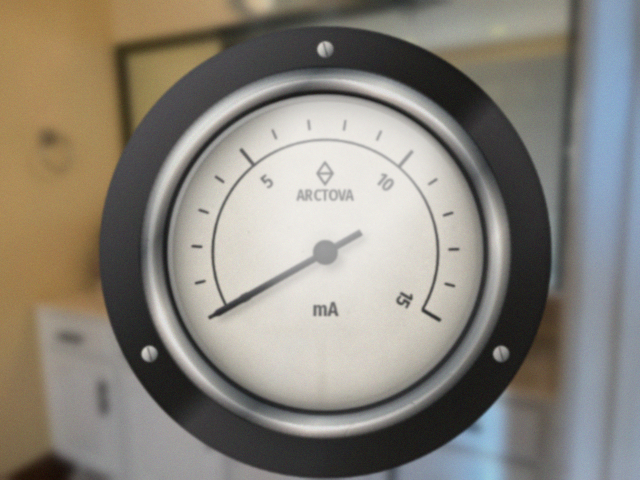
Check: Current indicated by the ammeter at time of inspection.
0 mA
